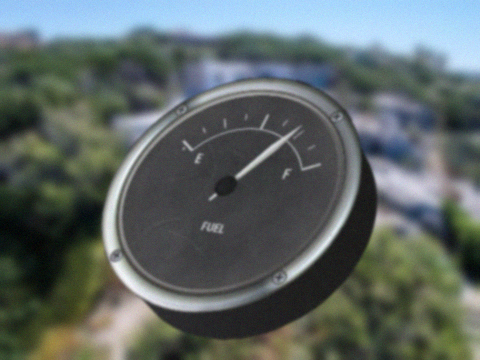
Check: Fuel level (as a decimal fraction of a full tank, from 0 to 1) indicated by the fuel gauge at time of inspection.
0.75
